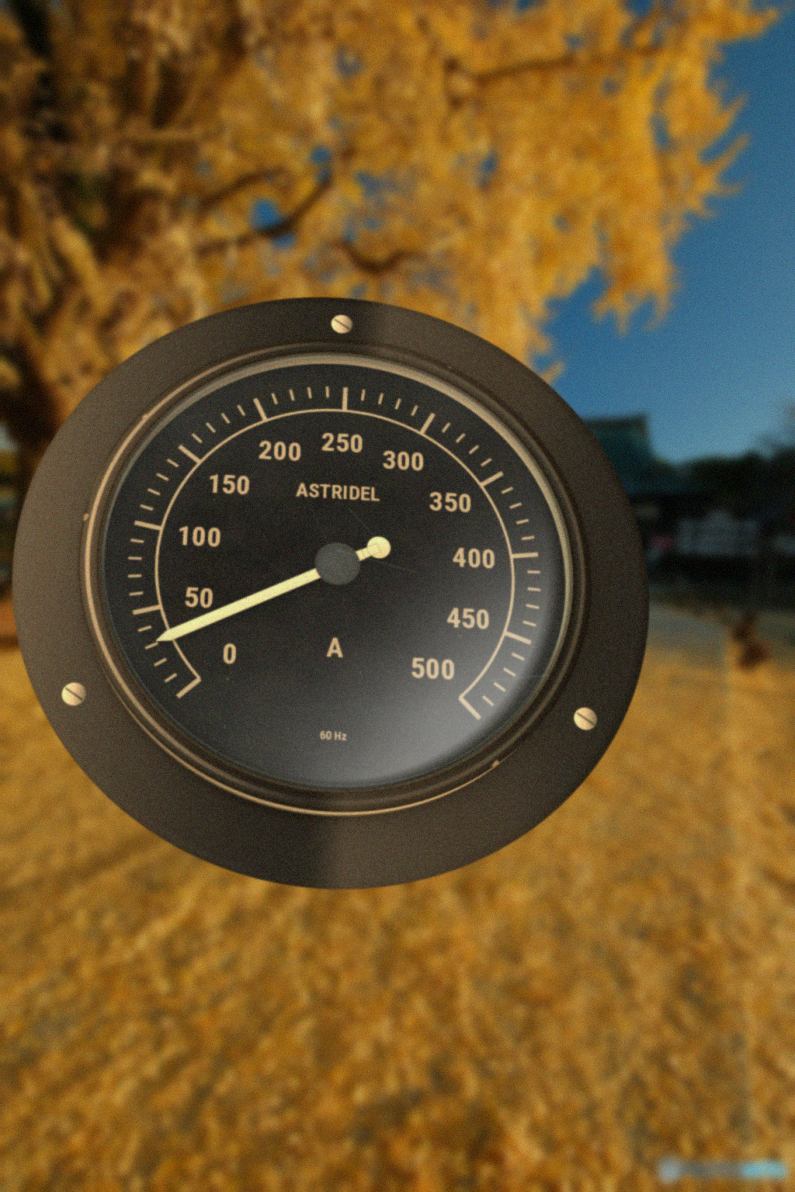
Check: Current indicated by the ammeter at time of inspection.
30 A
